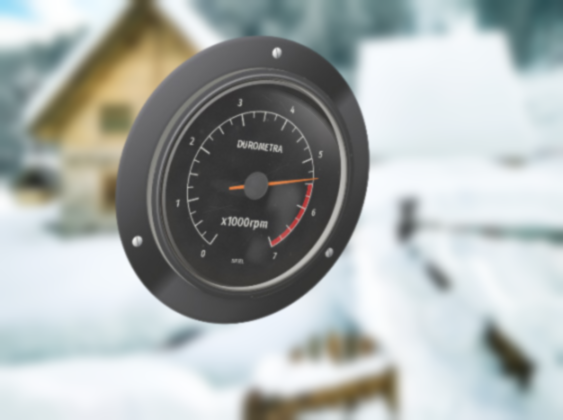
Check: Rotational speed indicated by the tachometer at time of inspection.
5375 rpm
